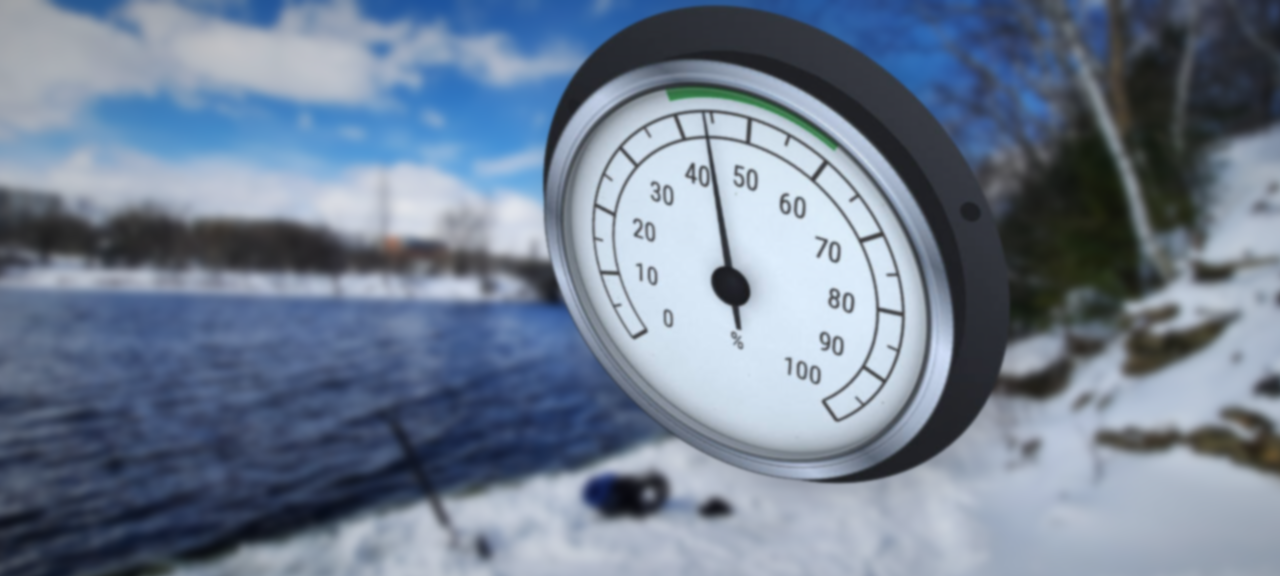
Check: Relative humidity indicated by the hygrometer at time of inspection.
45 %
